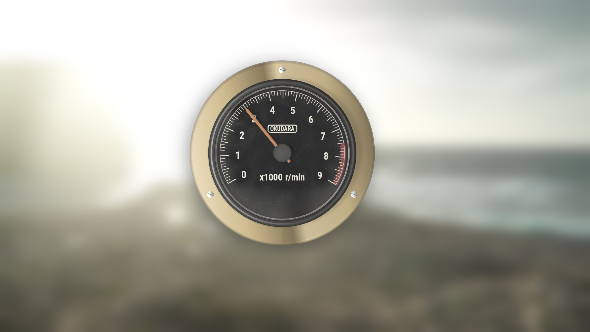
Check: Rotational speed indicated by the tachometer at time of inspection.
3000 rpm
